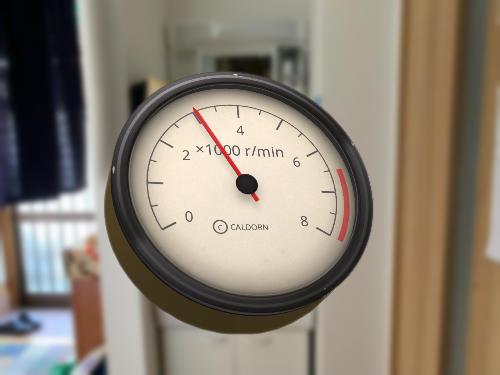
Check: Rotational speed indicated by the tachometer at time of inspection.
3000 rpm
